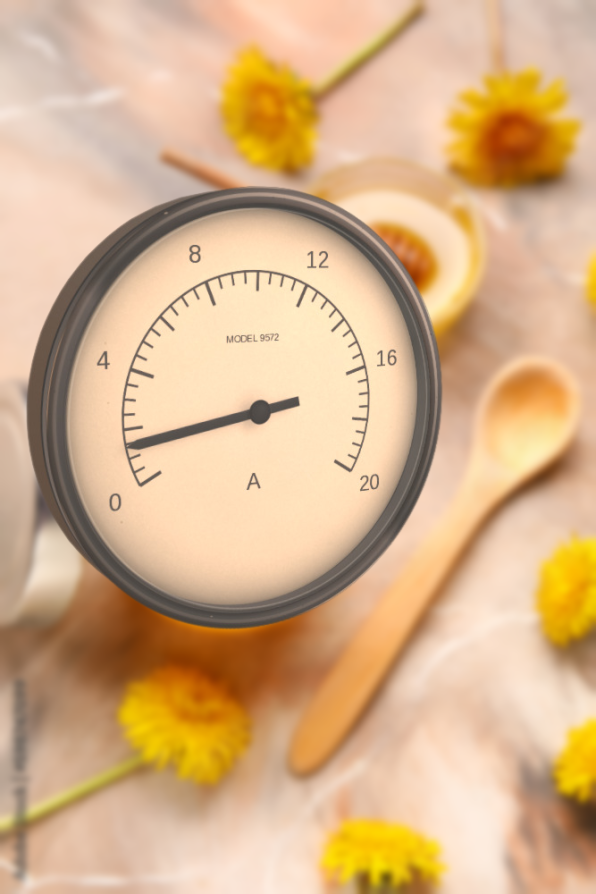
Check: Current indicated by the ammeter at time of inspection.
1.5 A
